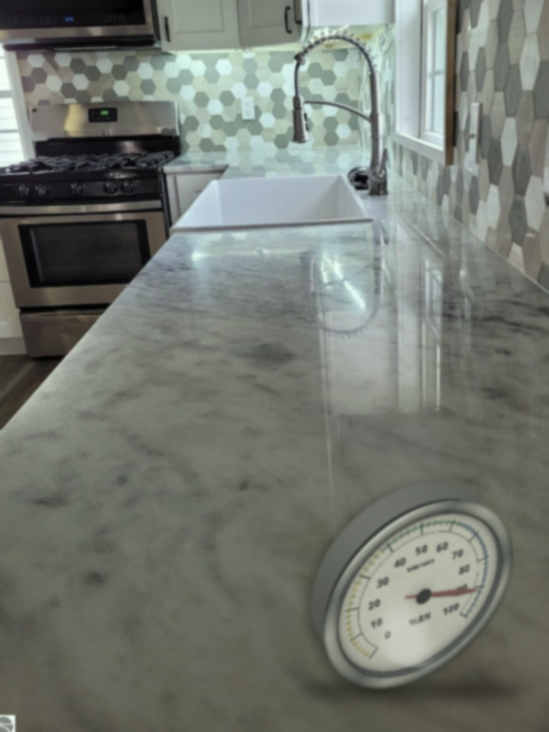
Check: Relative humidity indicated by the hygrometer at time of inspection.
90 %
